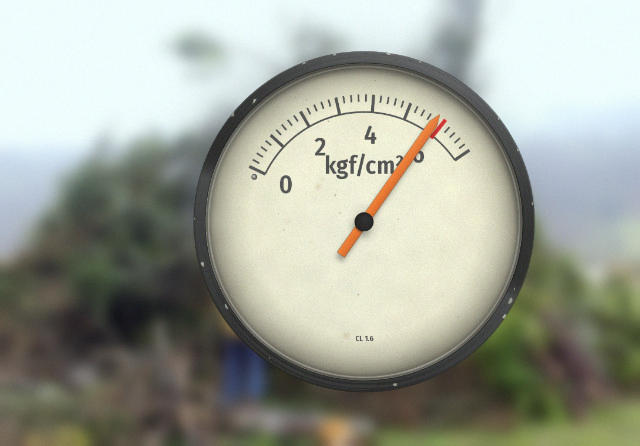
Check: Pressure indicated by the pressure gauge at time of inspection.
5.8 kg/cm²
